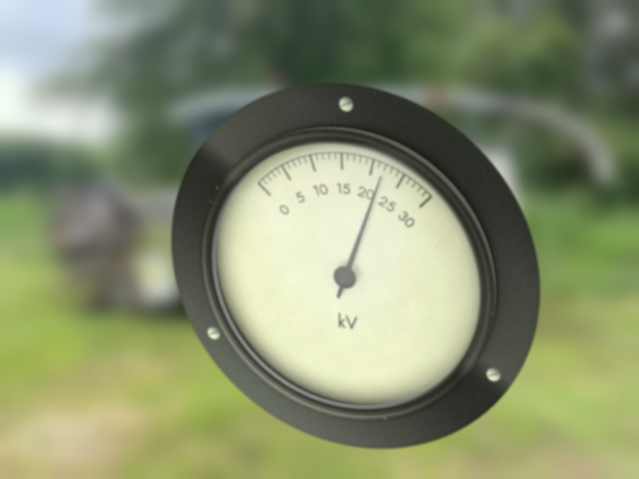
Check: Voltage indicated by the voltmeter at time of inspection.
22 kV
